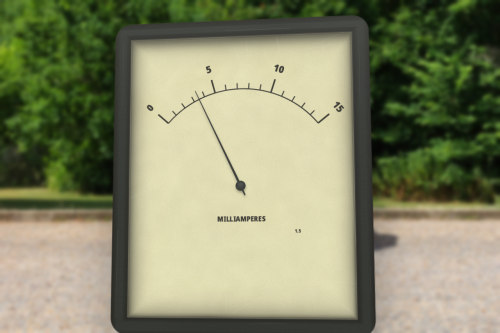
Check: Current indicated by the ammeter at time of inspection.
3.5 mA
